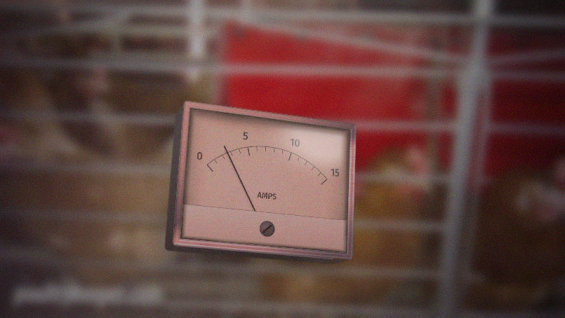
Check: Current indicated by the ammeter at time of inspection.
2.5 A
